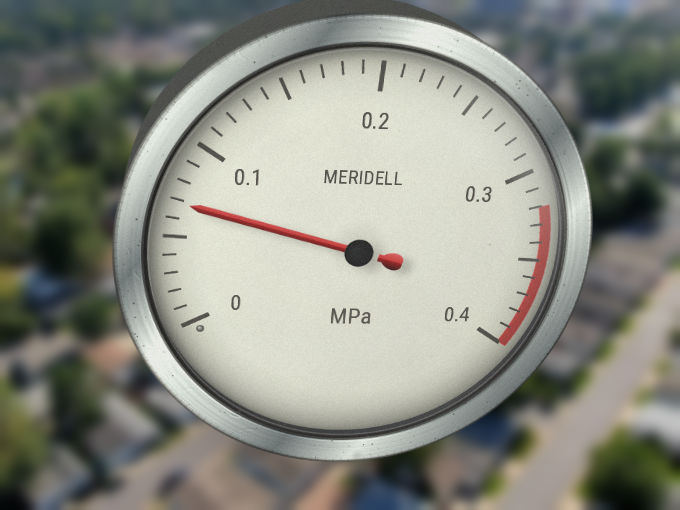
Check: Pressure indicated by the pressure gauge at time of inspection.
0.07 MPa
